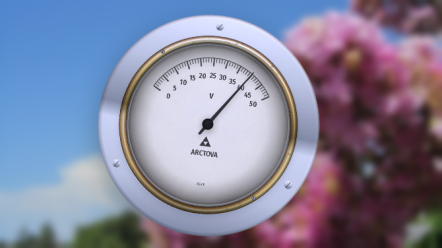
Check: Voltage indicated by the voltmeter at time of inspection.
40 V
